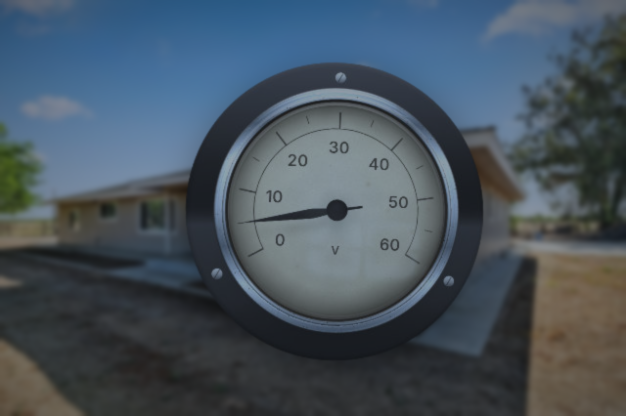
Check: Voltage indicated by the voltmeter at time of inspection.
5 V
